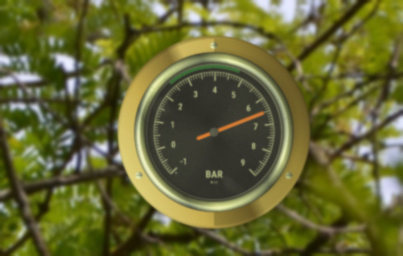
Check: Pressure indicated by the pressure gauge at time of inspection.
6.5 bar
